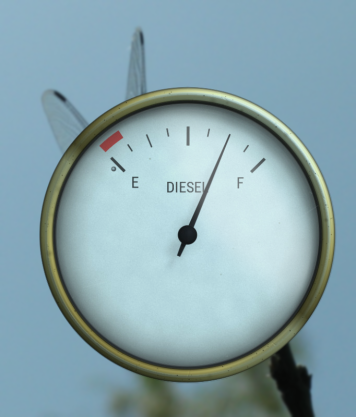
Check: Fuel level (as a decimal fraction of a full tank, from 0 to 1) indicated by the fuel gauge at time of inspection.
0.75
